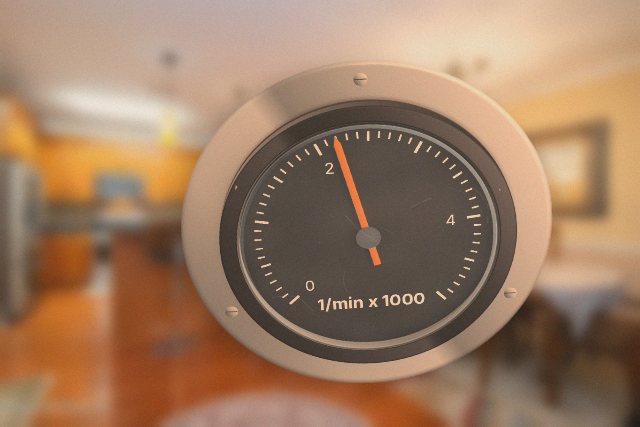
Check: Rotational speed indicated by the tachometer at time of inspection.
2200 rpm
